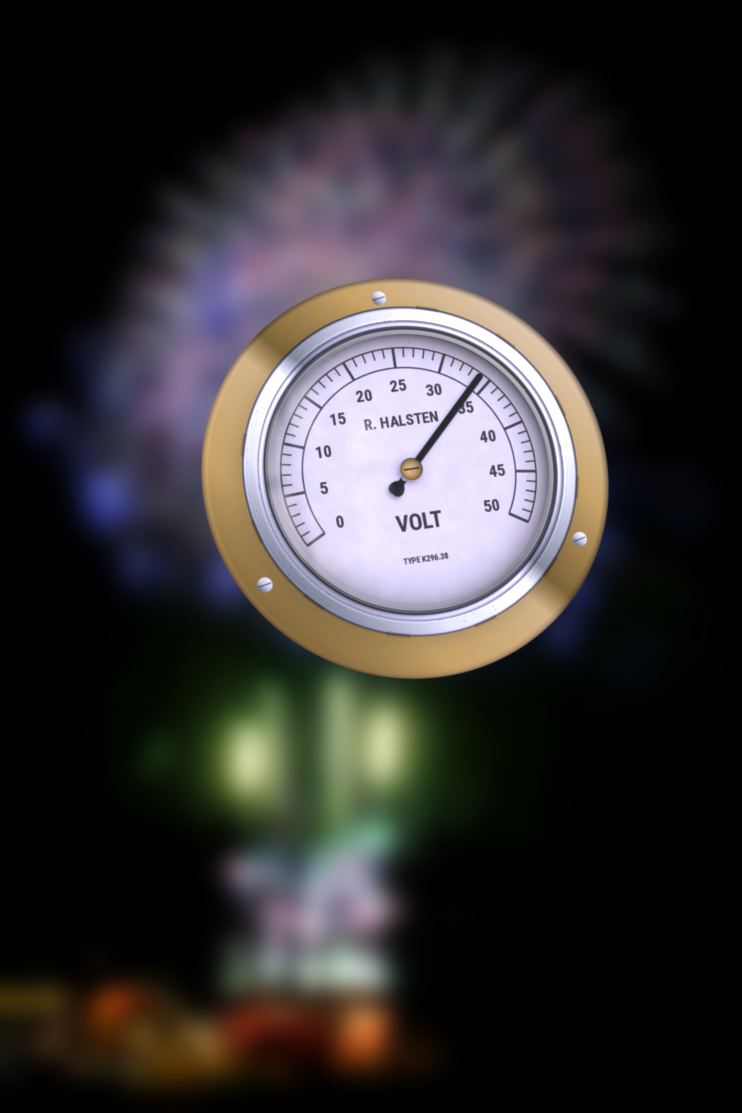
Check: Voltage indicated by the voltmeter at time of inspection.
34 V
